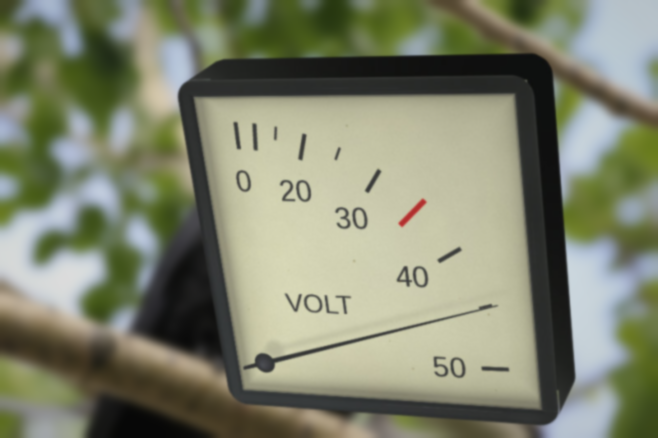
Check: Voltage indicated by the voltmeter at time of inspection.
45 V
